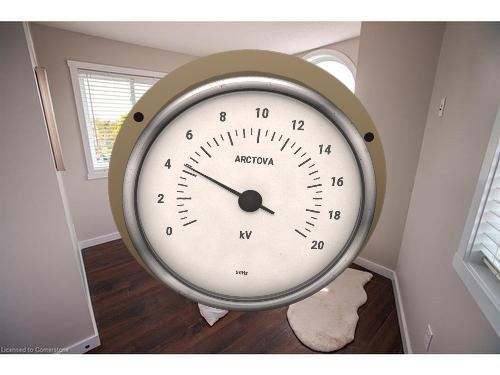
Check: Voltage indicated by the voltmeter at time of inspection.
4.5 kV
